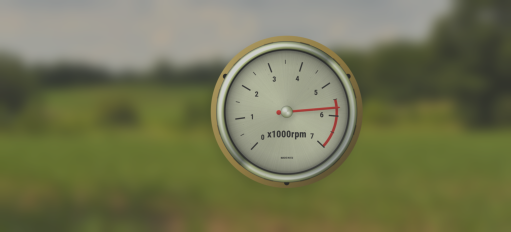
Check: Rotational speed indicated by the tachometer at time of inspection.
5750 rpm
